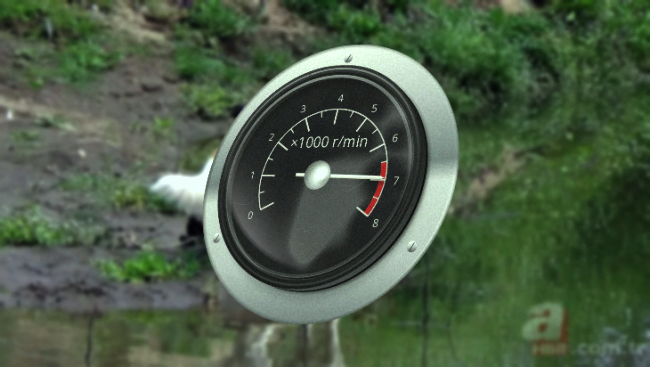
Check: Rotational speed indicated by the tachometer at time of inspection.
7000 rpm
